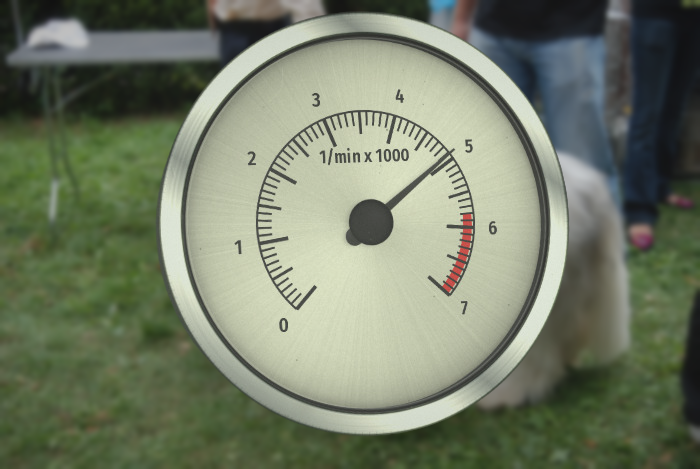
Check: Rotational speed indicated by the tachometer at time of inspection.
4900 rpm
